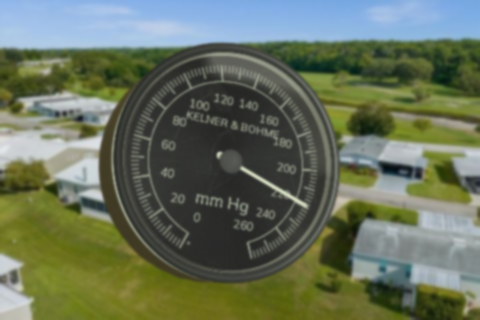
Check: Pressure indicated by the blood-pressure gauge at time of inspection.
220 mmHg
